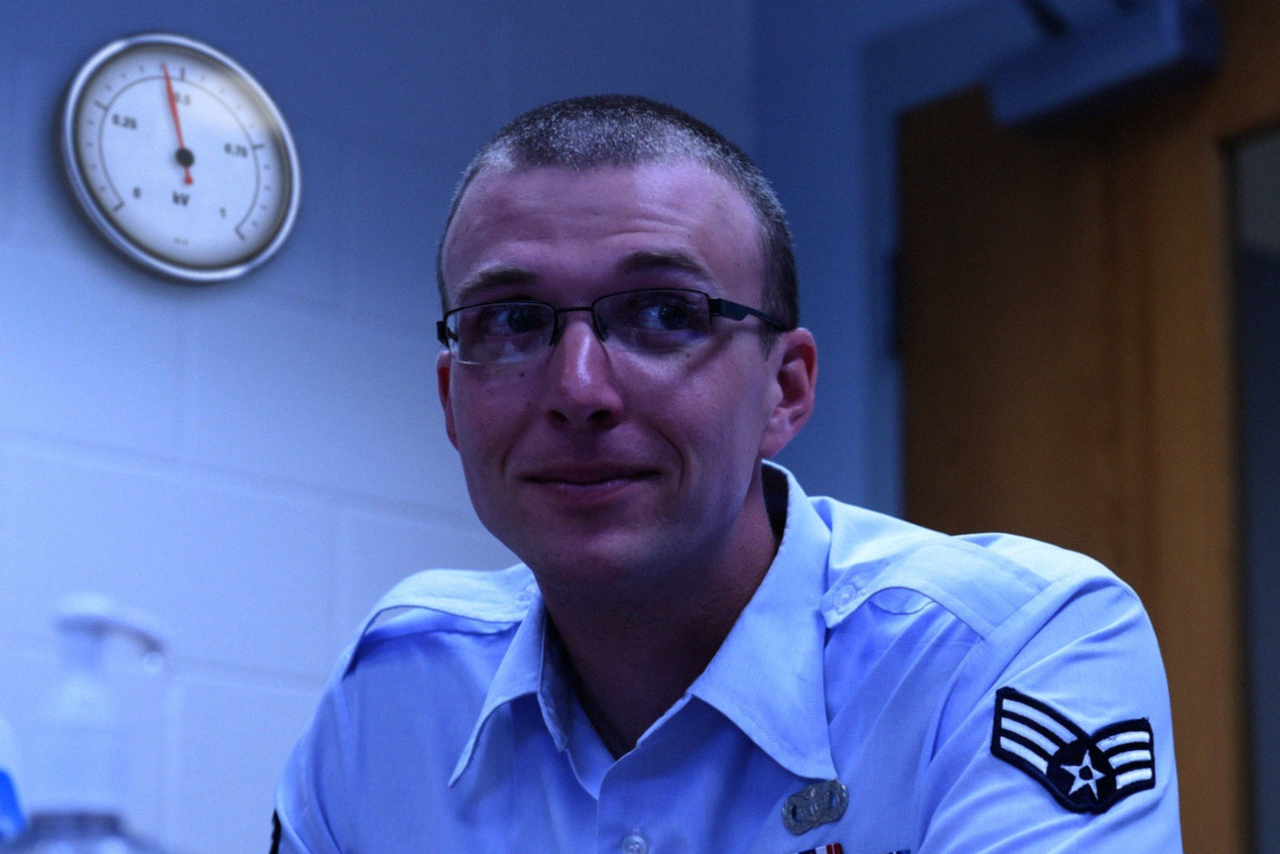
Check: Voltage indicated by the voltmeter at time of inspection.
0.45 kV
